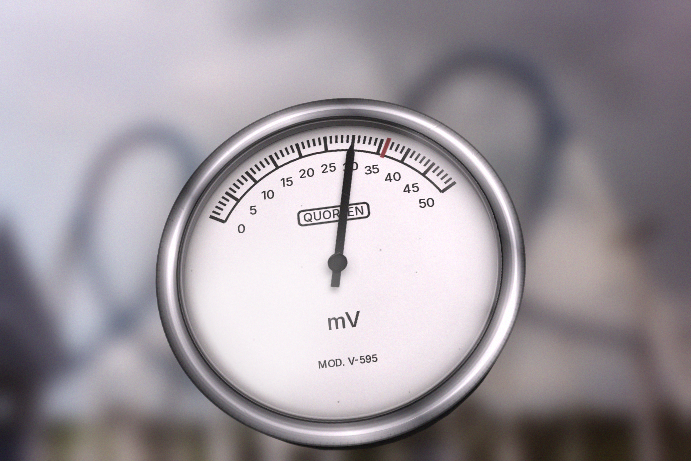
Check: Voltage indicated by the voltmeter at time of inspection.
30 mV
